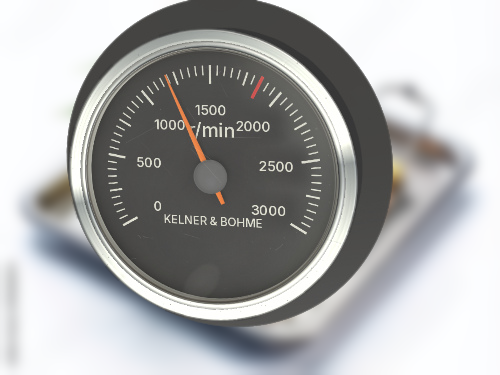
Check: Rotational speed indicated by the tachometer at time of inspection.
1200 rpm
